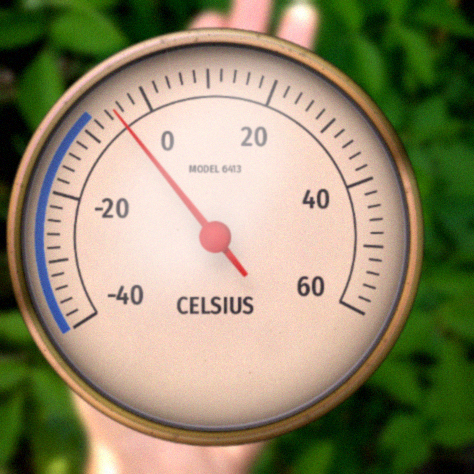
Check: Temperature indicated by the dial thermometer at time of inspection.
-5 °C
